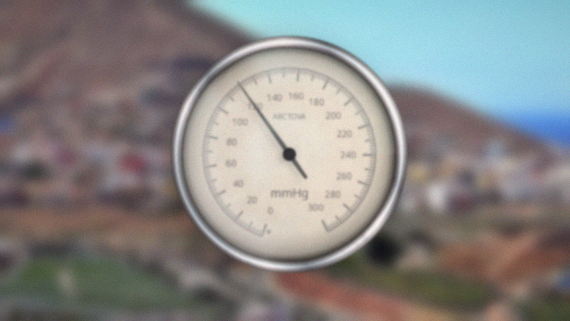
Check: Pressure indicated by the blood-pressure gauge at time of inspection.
120 mmHg
